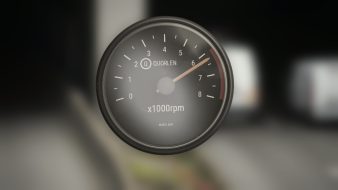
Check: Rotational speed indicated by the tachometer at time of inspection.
6250 rpm
